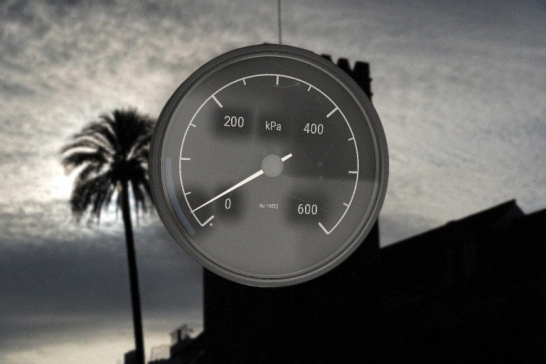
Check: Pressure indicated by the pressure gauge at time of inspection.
25 kPa
